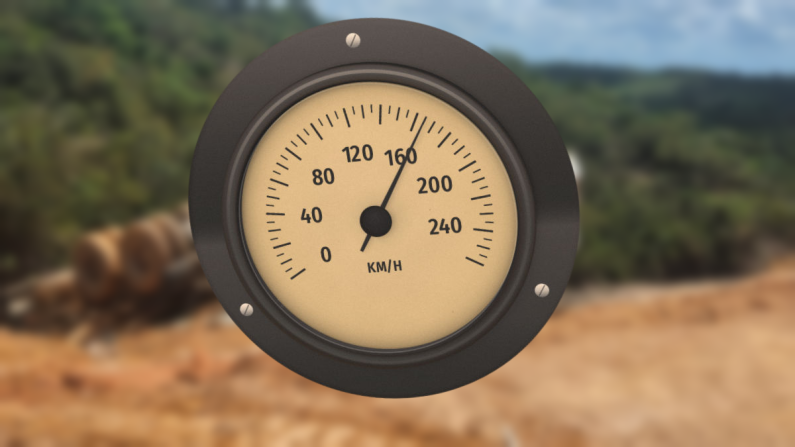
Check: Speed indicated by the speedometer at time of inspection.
165 km/h
